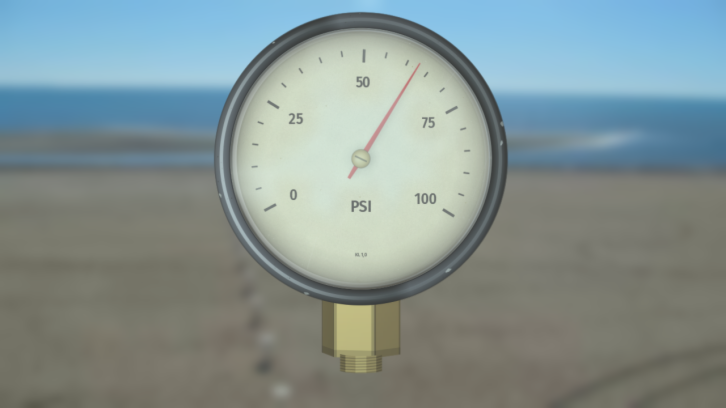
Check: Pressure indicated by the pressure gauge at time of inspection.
62.5 psi
